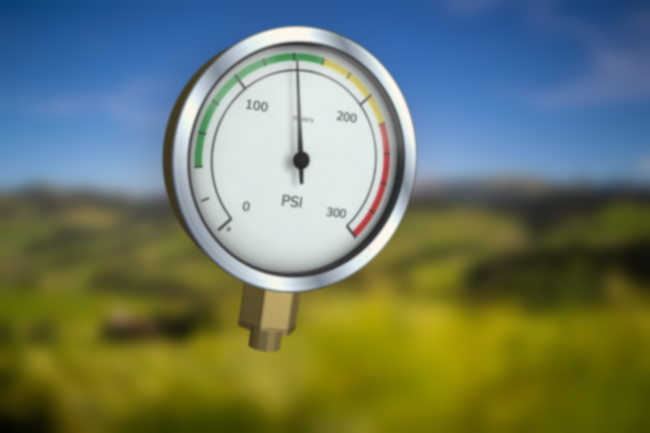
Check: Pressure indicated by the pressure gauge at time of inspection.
140 psi
